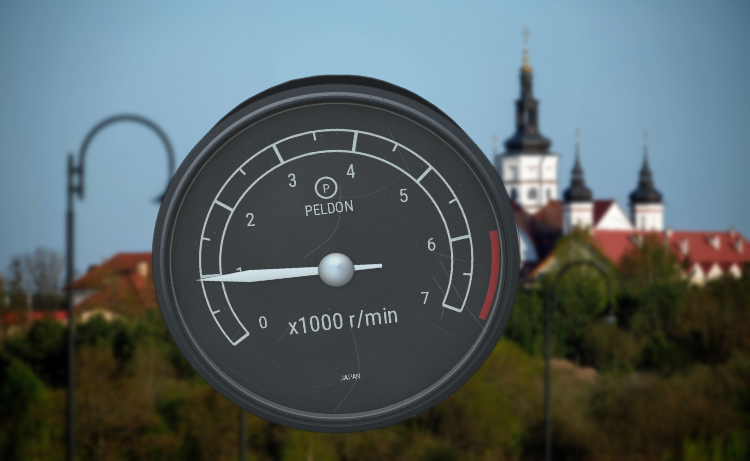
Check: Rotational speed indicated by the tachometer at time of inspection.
1000 rpm
